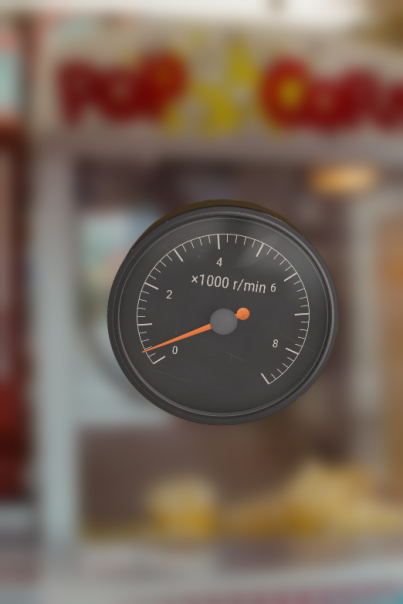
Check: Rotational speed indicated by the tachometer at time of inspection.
400 rpm
